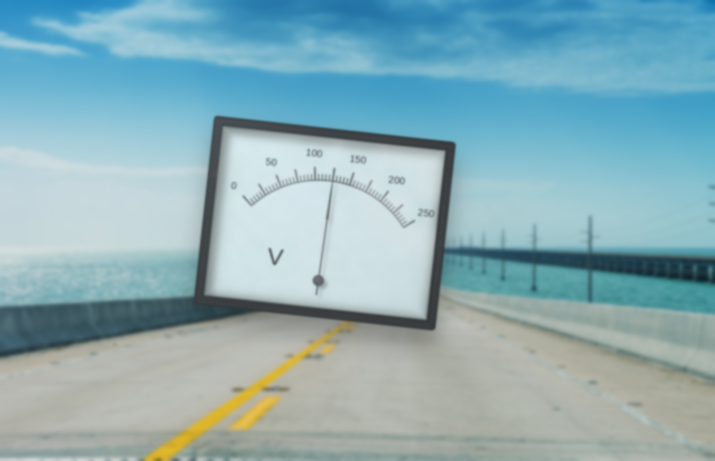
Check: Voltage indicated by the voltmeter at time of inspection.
125 V
